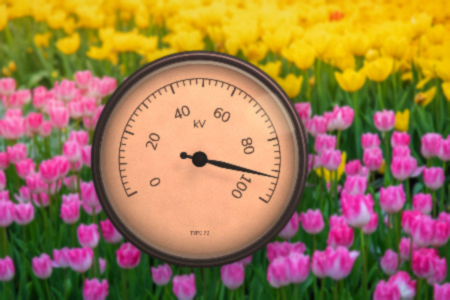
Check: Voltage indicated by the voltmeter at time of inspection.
92 kV
